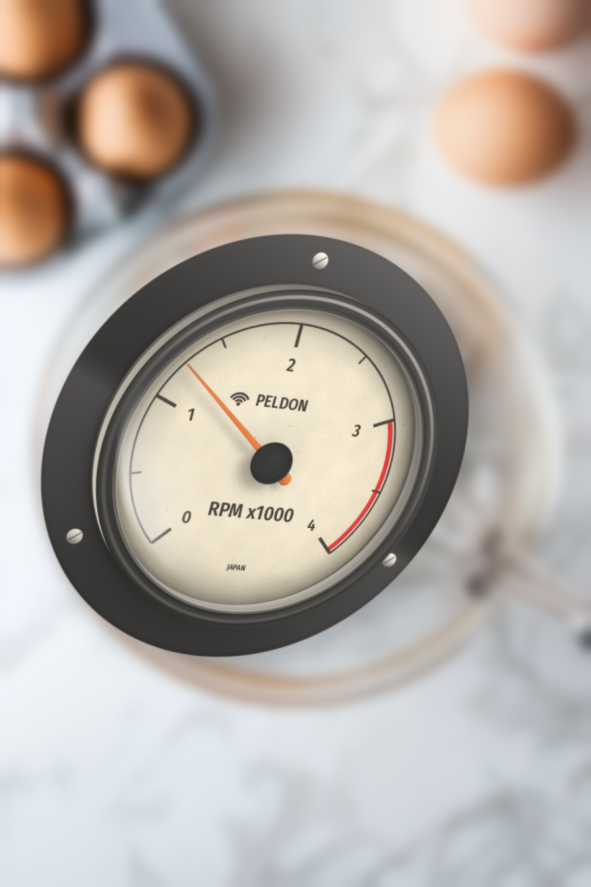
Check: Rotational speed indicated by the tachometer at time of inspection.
1250 rpm
